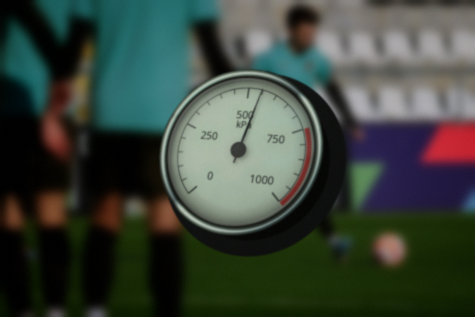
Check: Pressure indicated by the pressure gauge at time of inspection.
550 kPa
